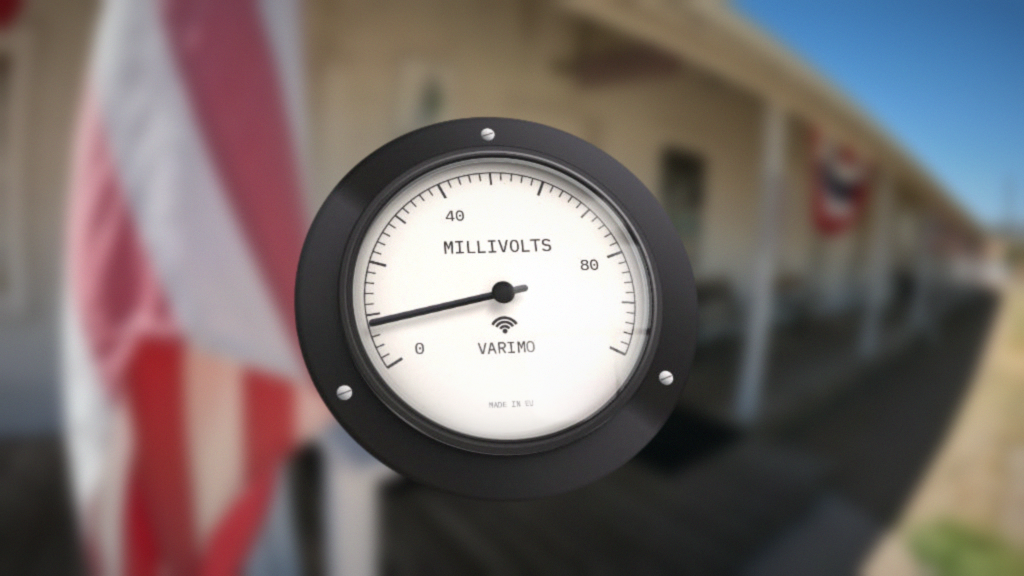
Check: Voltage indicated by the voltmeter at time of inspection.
8 mV
